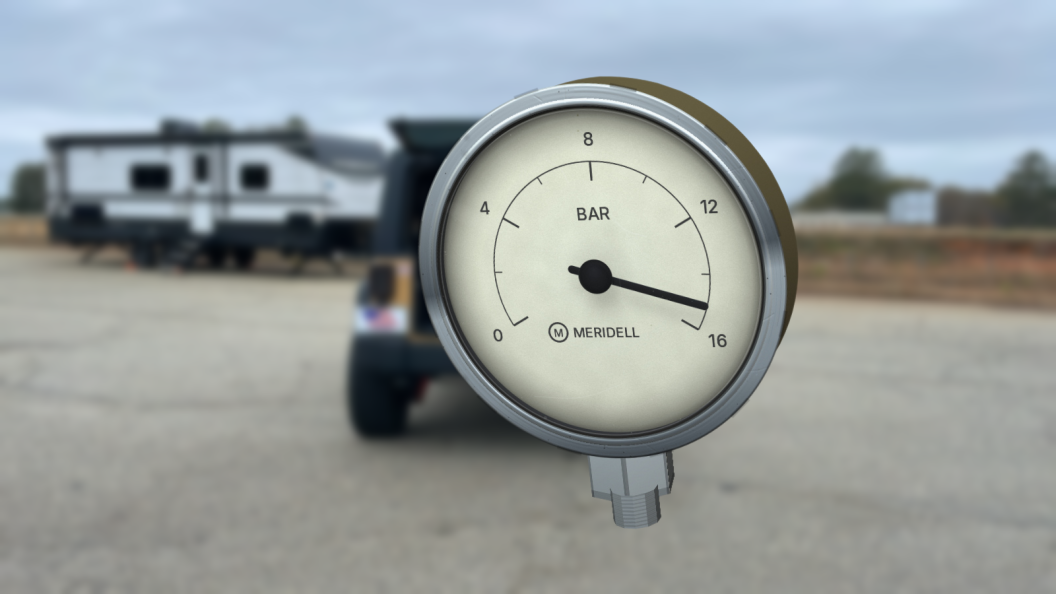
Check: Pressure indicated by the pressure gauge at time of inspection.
15 bar
